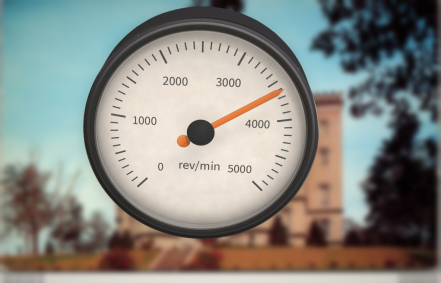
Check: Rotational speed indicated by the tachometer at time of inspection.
3600 rpm
